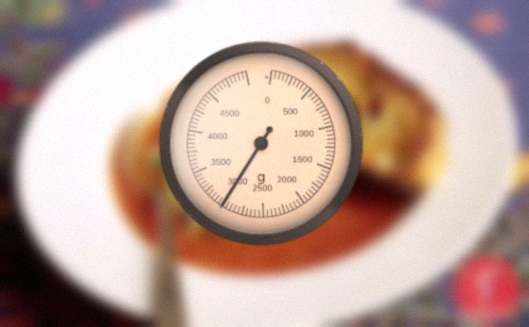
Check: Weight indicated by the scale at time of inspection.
3000 g
